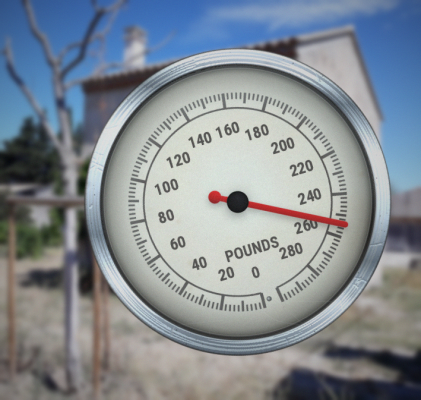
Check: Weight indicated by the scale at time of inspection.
254 lb
